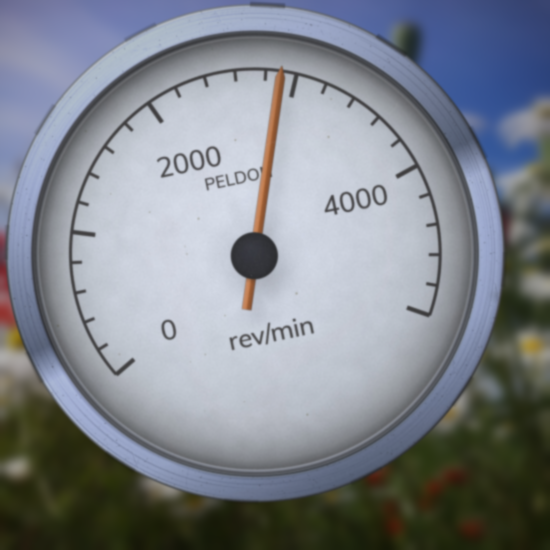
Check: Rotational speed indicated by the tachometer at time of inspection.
2900 rpm
